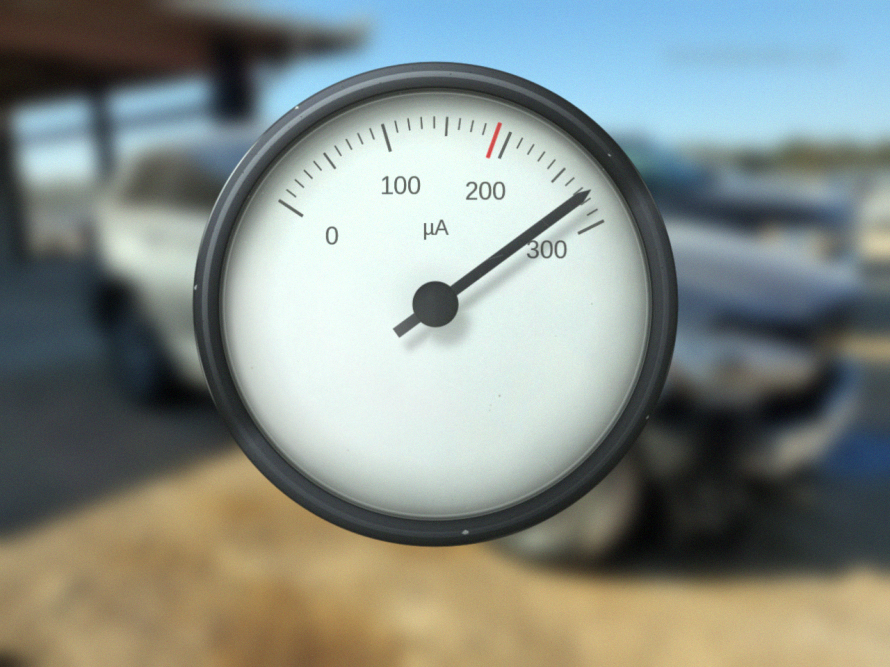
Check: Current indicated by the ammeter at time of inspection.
275 µA
